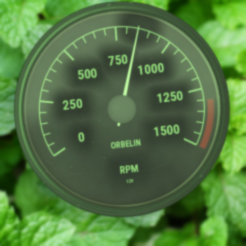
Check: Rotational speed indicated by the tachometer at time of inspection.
850 rpm
